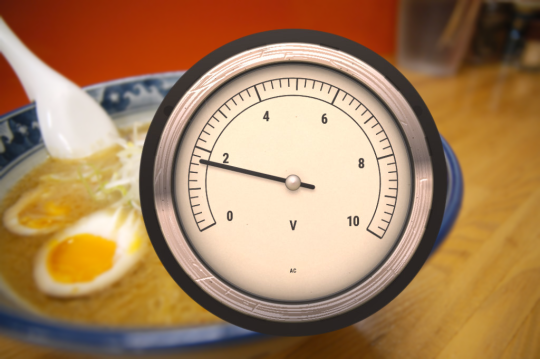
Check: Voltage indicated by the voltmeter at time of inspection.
1.7 V
